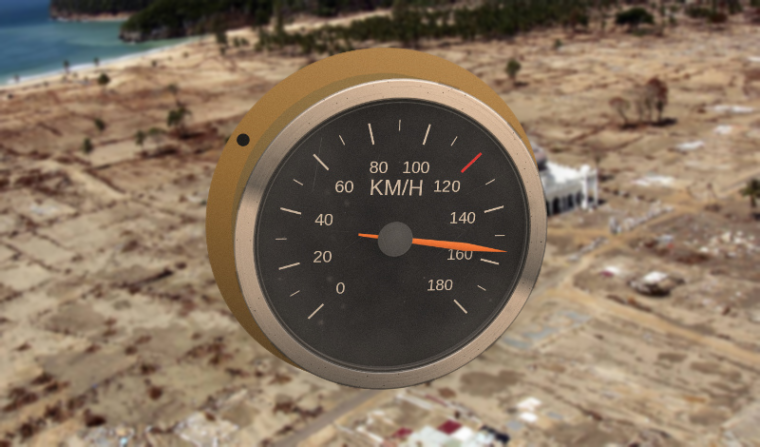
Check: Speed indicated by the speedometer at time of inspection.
155 km/h
